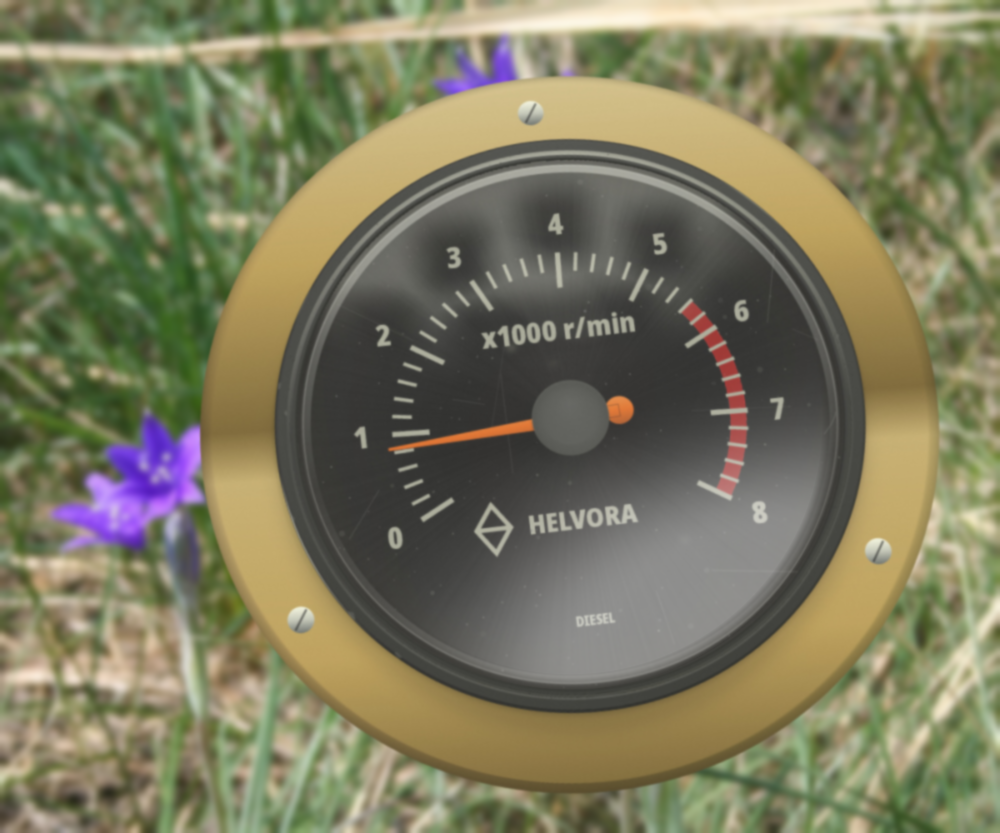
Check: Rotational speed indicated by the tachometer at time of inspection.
800 rpm
